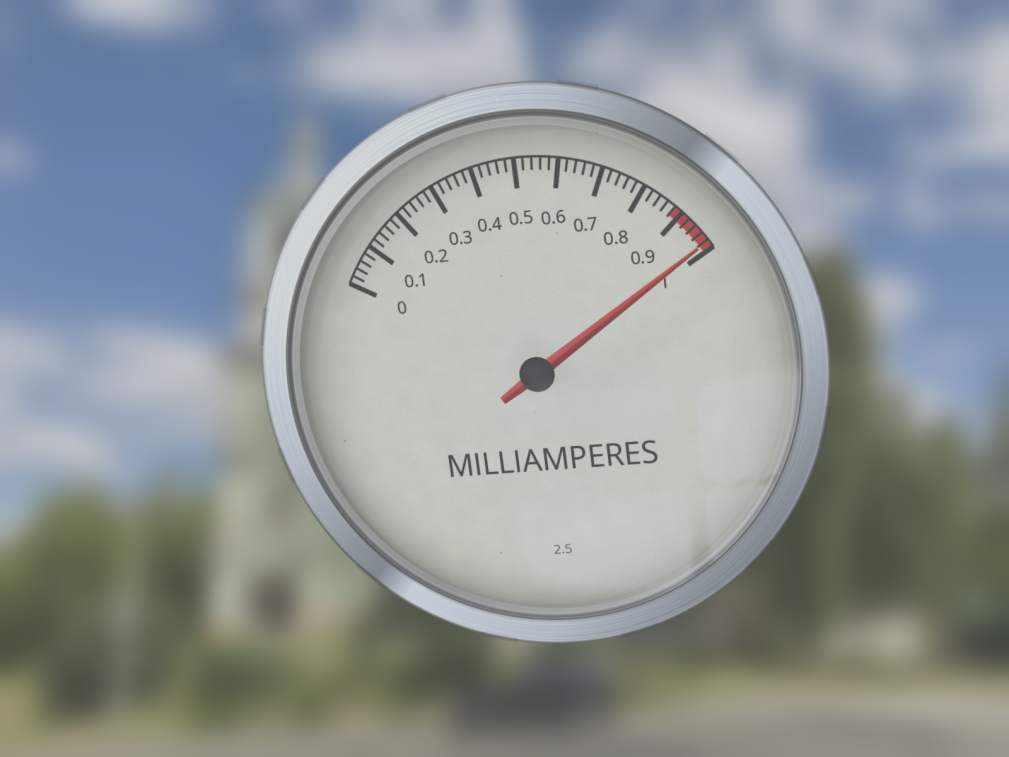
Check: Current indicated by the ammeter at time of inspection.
0.98 mA
